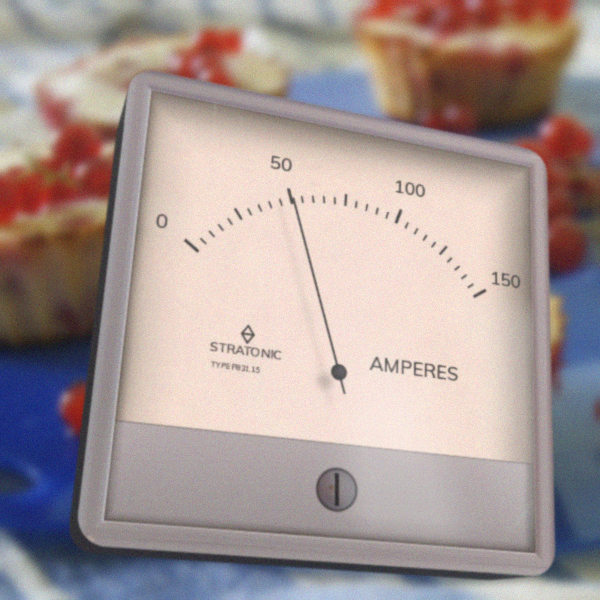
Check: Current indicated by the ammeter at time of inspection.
50 A
